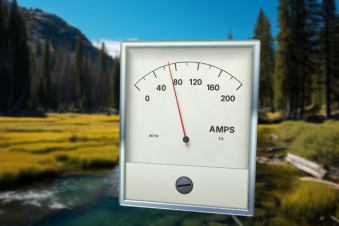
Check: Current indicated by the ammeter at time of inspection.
70 A
